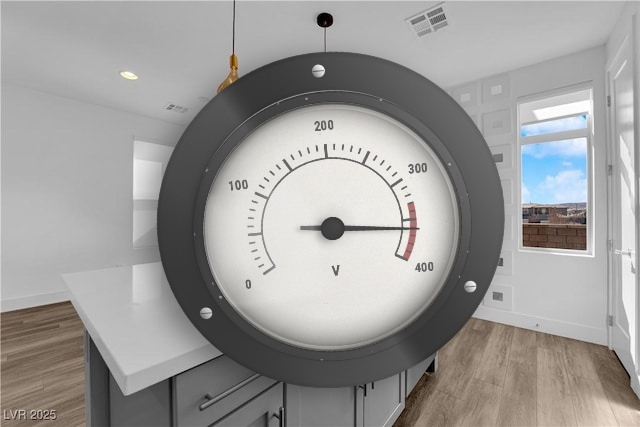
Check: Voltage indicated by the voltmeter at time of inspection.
360 V
